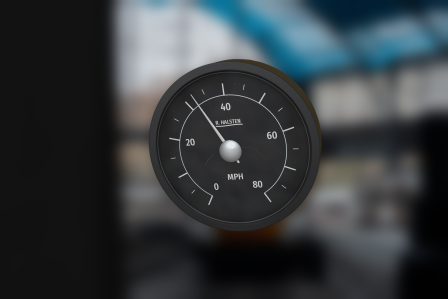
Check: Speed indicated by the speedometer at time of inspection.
32.5 mph
